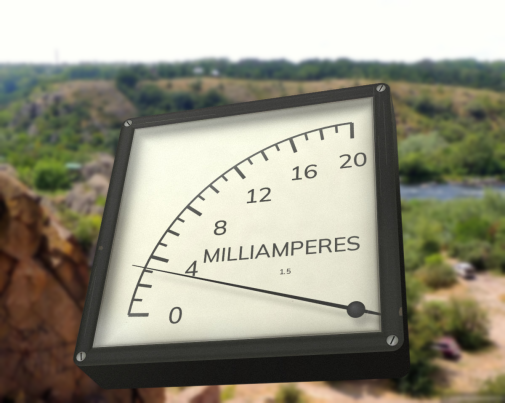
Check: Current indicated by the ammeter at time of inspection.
3 mA
